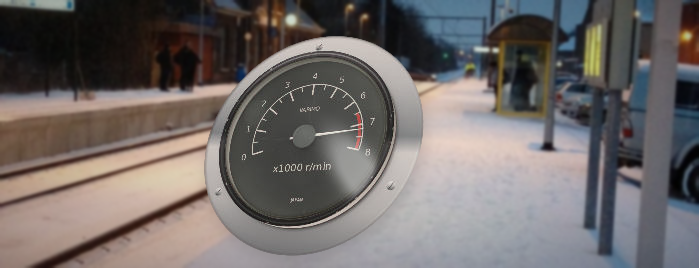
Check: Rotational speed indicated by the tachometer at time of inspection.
7250 rpm
